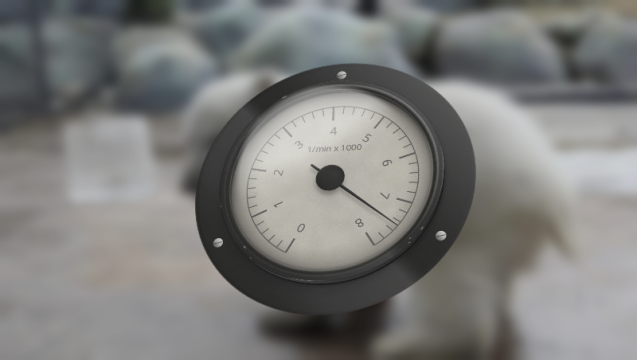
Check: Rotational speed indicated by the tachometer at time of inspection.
7500 rpm
